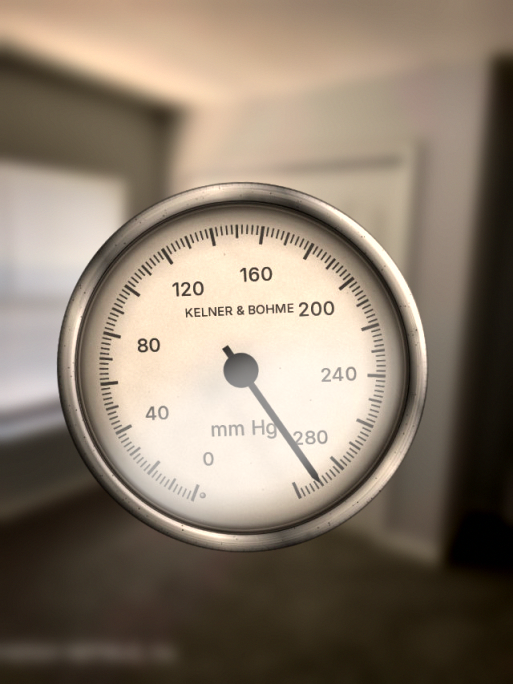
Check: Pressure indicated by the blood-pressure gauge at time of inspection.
290 mmHg
